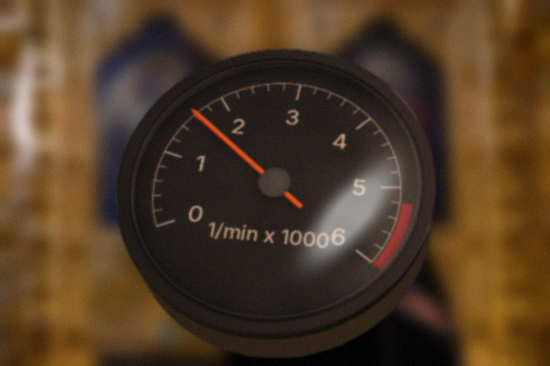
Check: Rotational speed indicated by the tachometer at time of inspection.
1600 rpm
